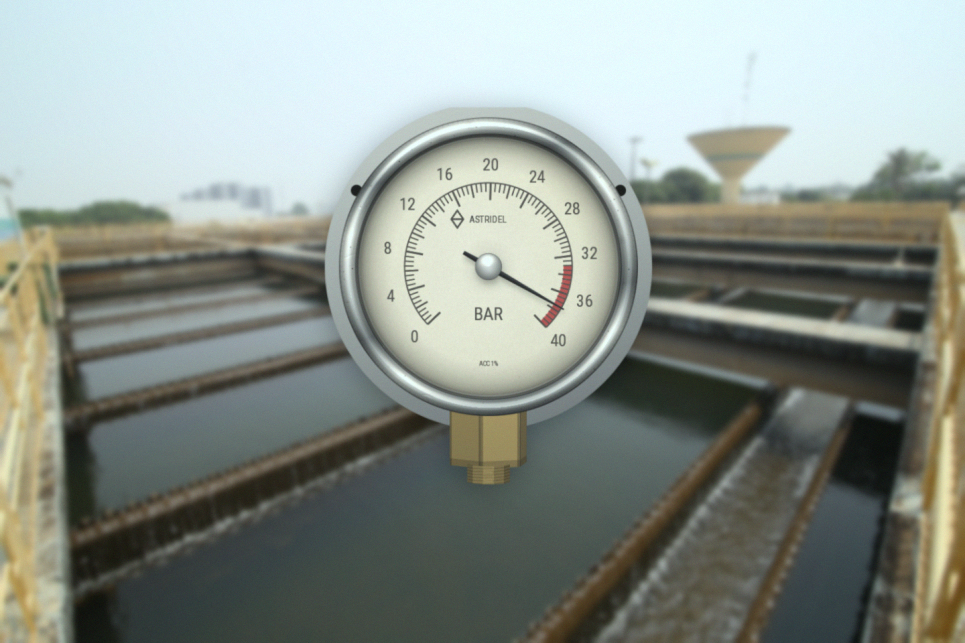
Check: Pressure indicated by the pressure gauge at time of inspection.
37.5 bar
